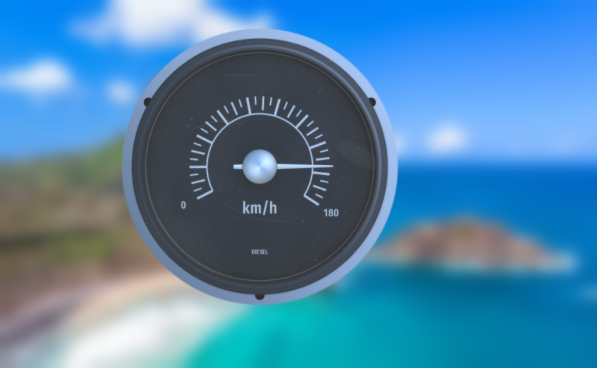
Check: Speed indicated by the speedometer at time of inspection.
155 km/h
